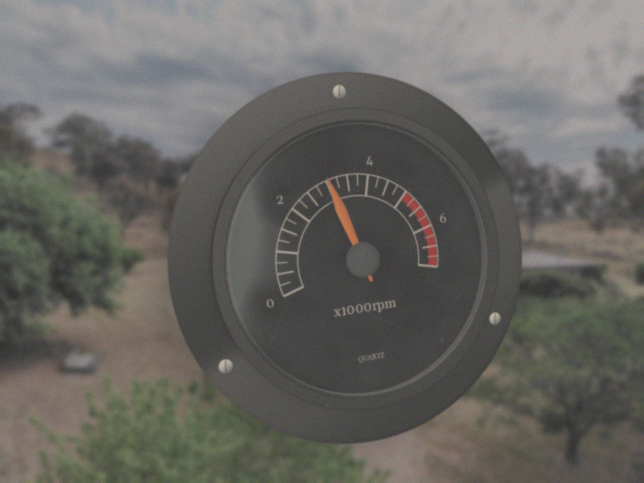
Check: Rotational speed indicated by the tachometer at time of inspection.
3000 rpm
